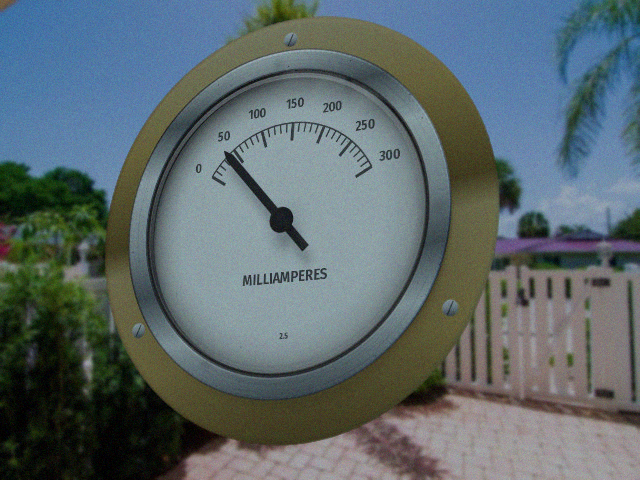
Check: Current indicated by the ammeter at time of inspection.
40 mA
